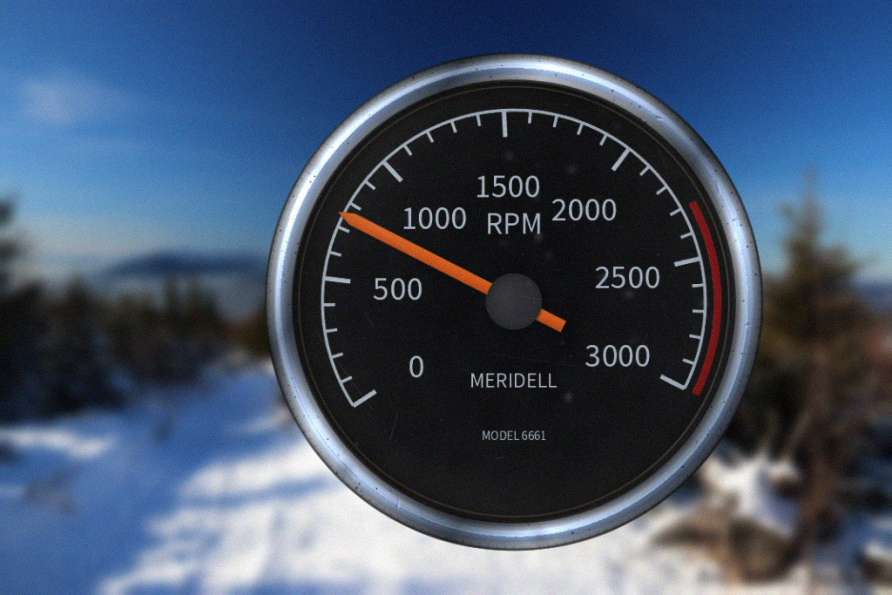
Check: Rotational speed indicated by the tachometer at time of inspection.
750 rpm
